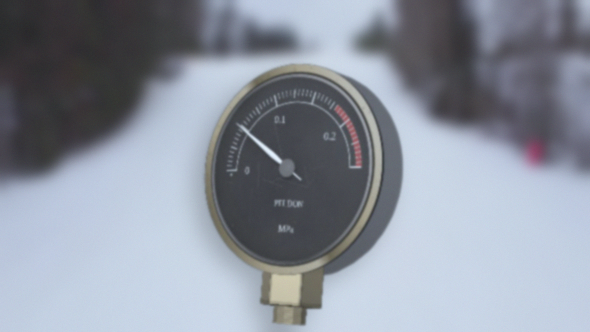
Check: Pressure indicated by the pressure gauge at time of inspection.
0.05 MPa
